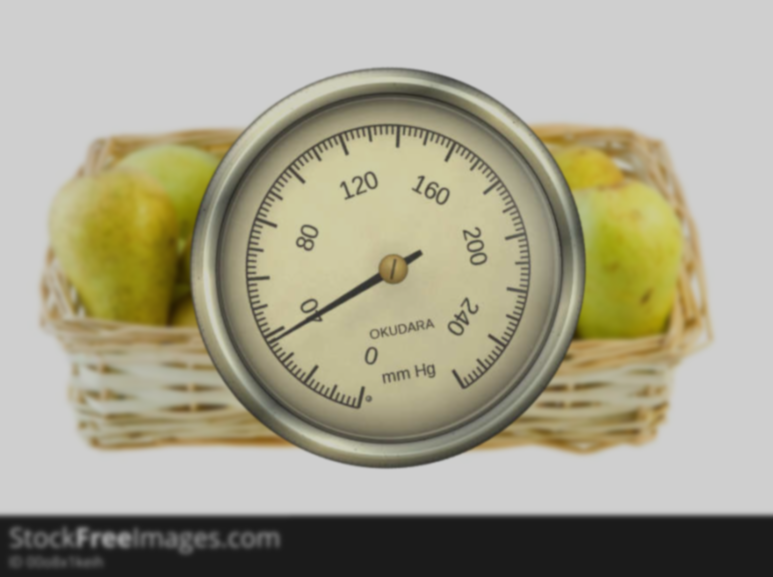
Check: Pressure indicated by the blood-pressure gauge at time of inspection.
38 mmHg
